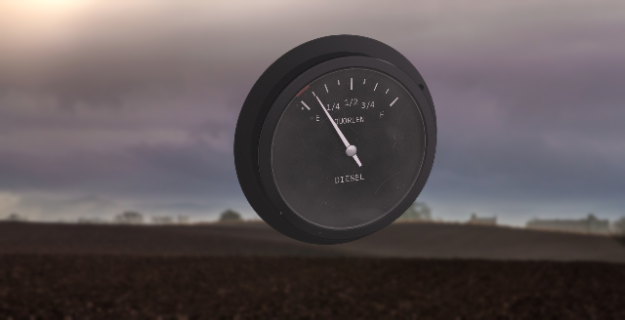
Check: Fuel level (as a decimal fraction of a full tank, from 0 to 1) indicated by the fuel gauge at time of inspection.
0.125
